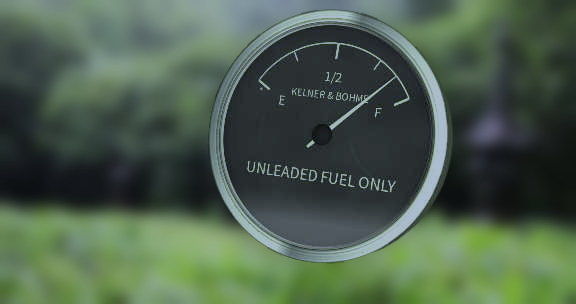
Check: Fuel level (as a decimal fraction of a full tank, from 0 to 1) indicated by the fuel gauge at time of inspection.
0.875
